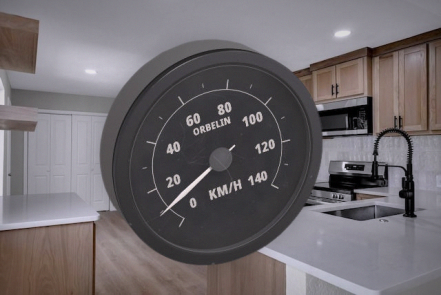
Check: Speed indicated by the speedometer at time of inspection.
10 km/h
